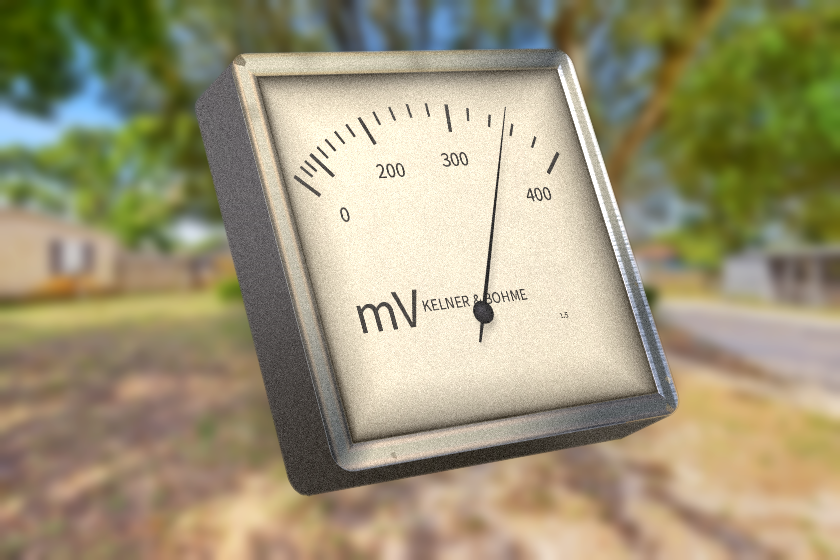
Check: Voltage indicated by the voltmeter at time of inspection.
350 mV
